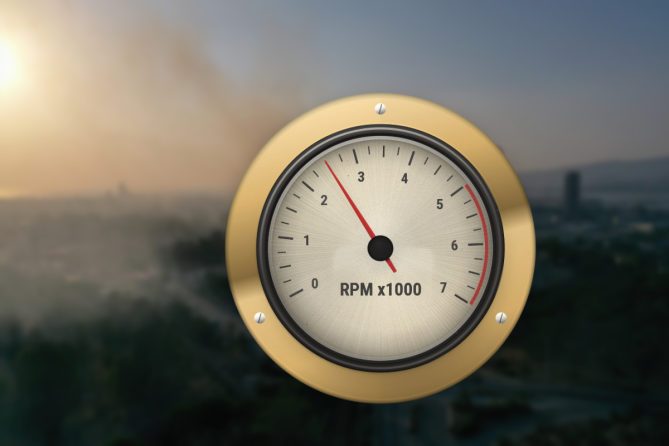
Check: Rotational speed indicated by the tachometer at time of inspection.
2500 rpm
